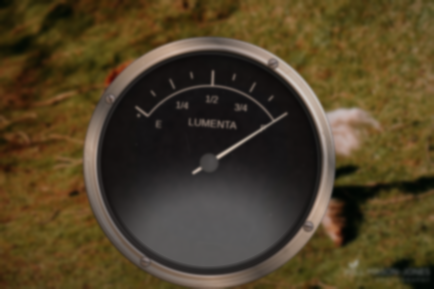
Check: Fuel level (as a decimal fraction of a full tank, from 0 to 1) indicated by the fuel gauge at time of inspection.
1
